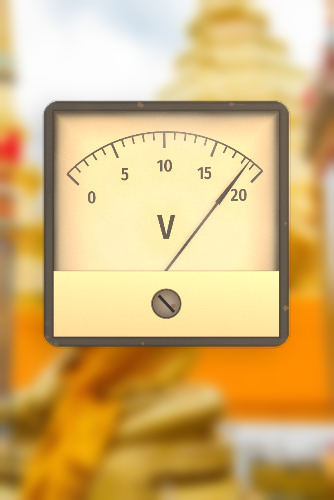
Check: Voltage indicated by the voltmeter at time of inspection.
18.5 V
